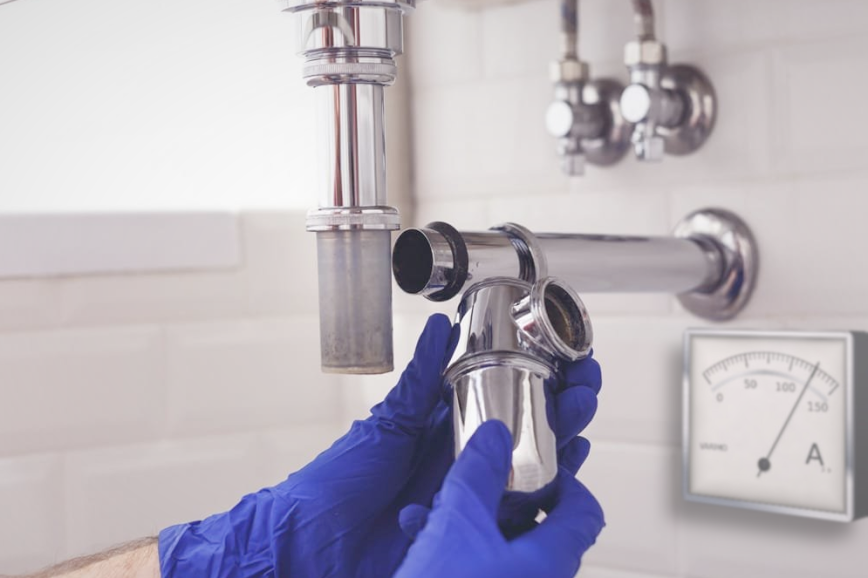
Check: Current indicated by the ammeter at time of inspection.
125 A
